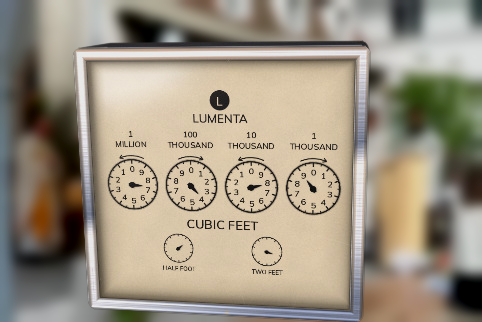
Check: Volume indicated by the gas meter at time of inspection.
737900 ft³
